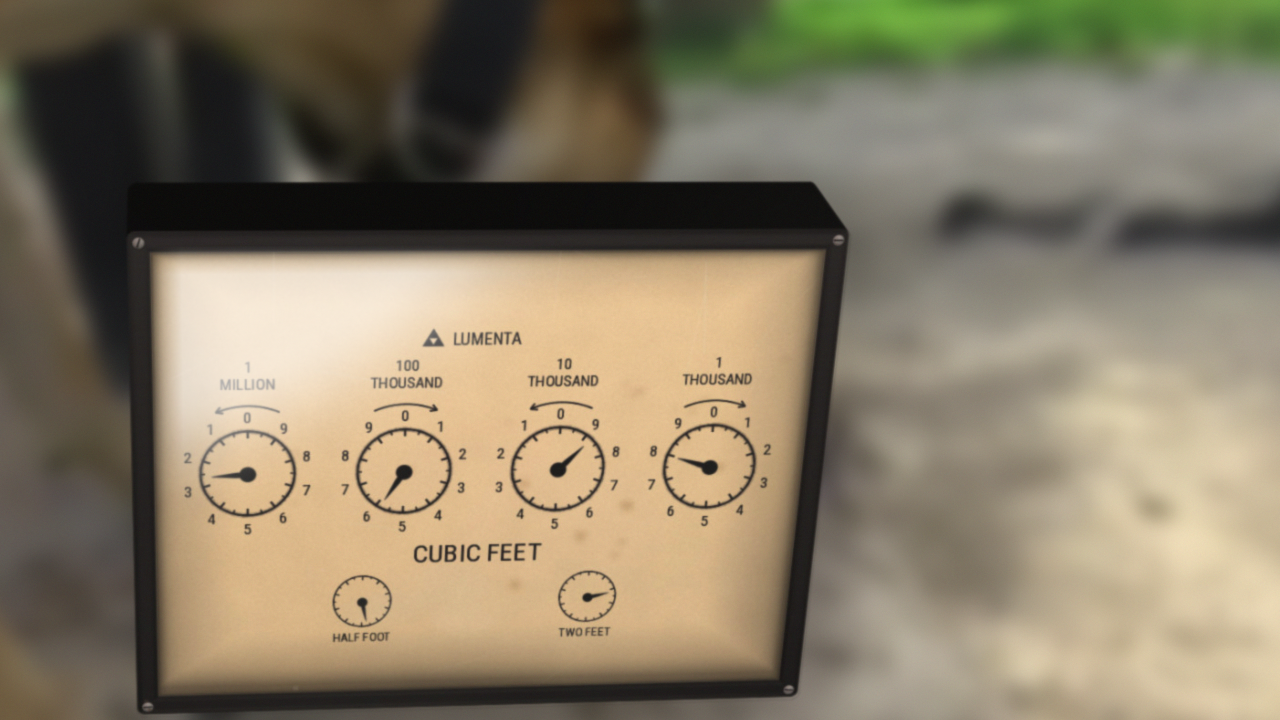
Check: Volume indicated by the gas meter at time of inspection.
258800 ft³
